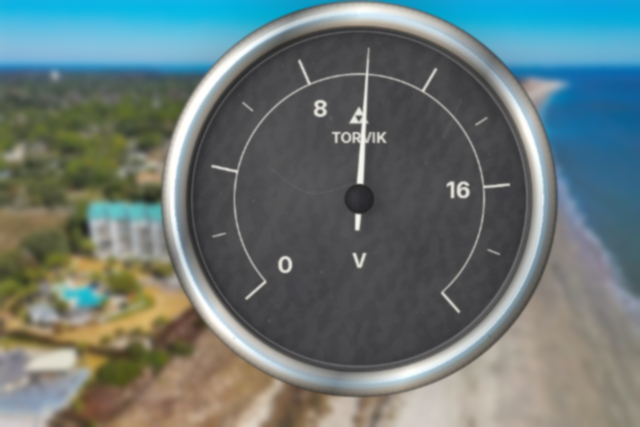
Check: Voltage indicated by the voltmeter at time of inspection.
10 V
